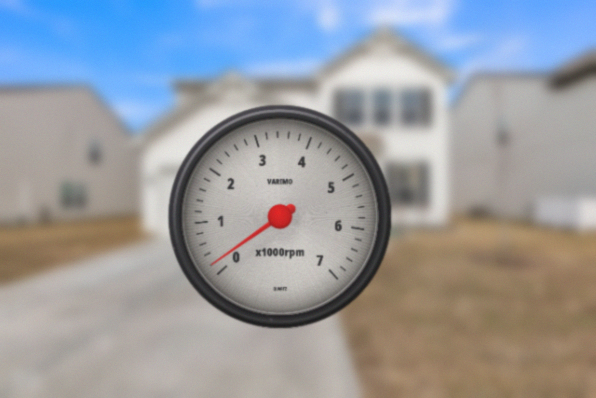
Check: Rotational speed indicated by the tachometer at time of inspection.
200 rpm
